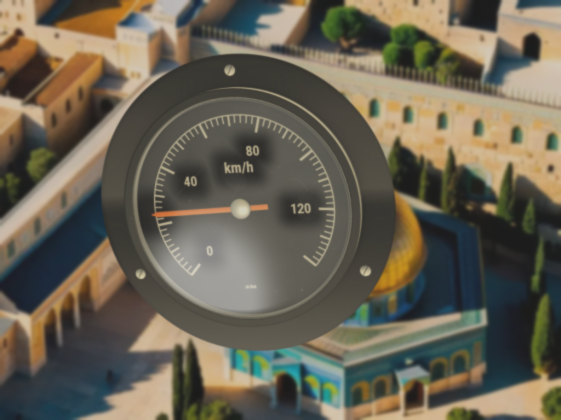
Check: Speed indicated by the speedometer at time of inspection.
24 km/h
